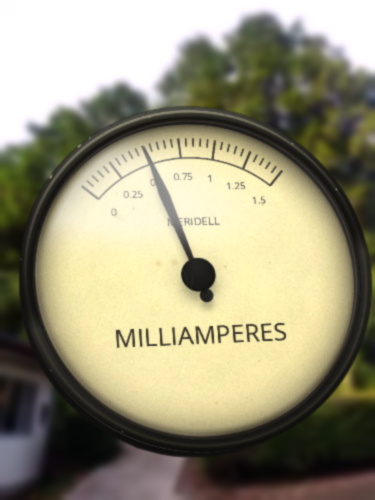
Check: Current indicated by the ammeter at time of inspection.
0.5 mA
